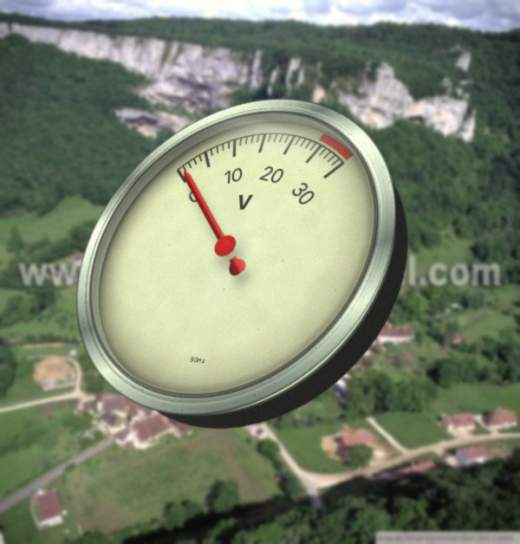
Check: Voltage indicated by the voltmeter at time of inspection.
1 V
